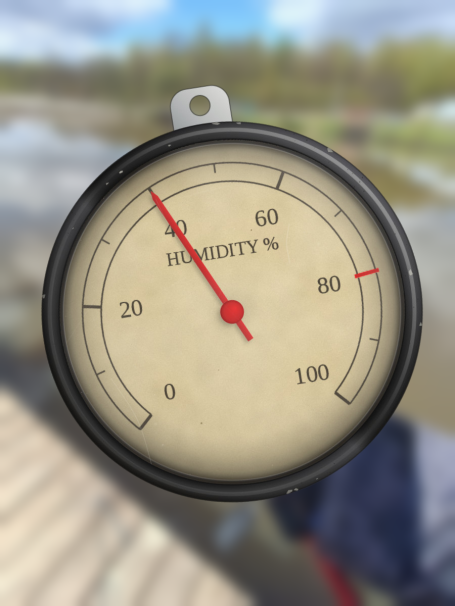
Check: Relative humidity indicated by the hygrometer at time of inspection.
40 %
